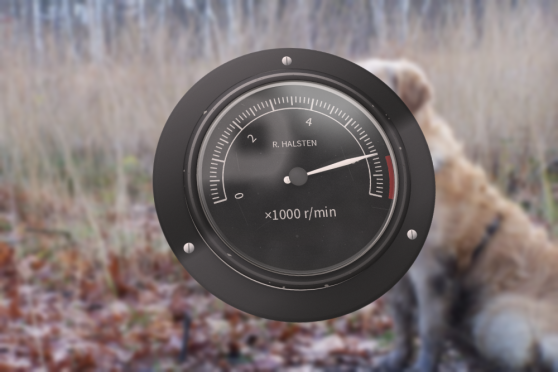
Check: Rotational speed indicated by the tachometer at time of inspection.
6000 rpm
